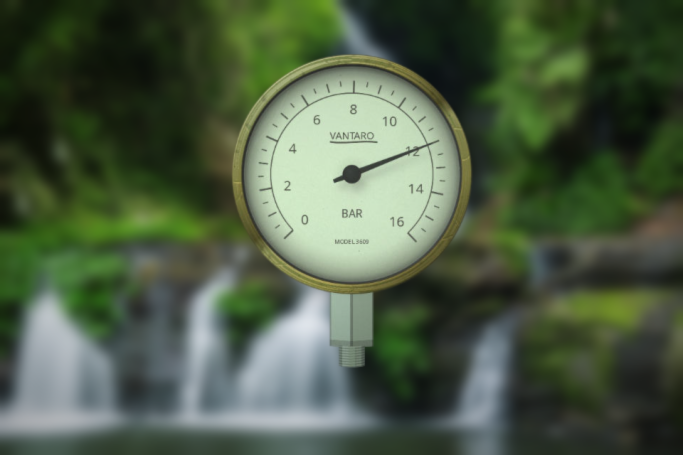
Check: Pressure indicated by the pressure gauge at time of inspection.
12 bar
